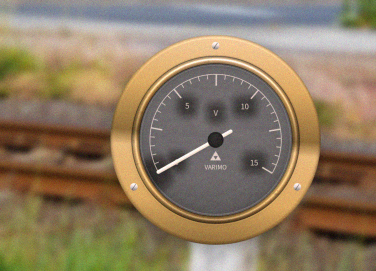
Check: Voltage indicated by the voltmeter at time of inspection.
0 V
